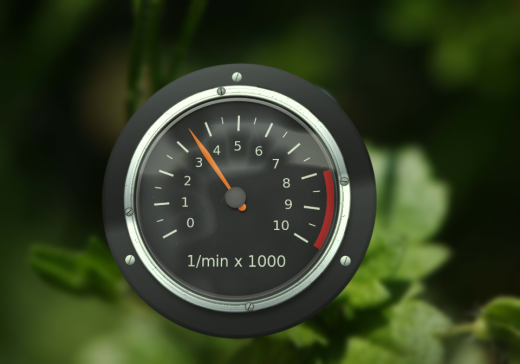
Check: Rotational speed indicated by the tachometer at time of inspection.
3500 rpm
